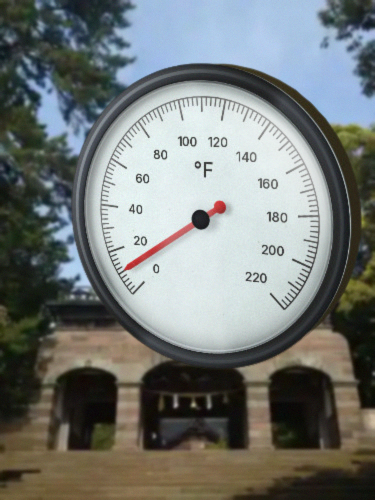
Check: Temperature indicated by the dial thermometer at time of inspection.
10 °F
